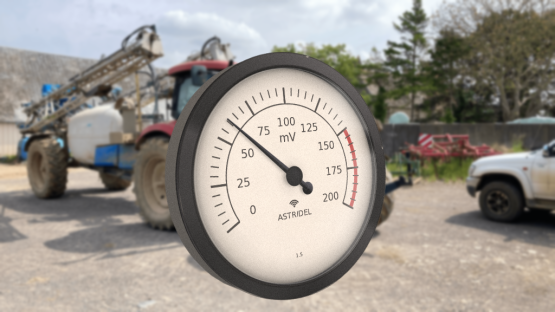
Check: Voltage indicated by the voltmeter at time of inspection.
60 mV
